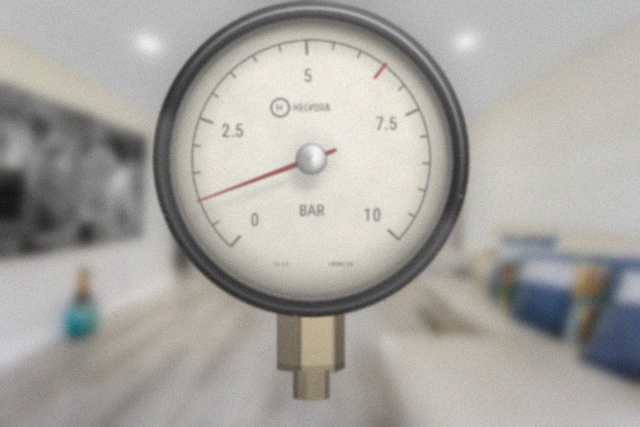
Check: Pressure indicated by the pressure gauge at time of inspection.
1 bar
